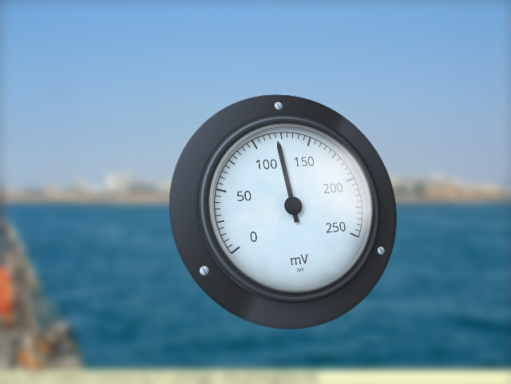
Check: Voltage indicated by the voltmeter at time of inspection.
120 mV
